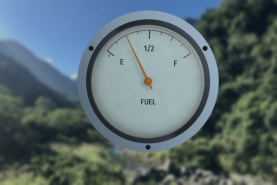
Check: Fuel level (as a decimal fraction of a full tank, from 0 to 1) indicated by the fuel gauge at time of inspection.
0.25
